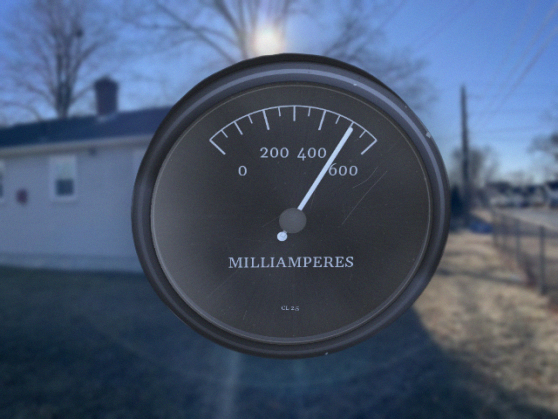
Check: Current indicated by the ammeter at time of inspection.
500 mA
